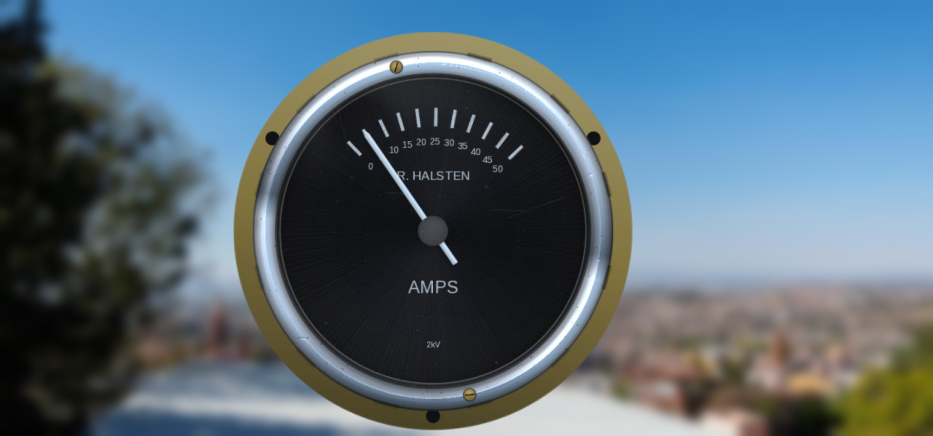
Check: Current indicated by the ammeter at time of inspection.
5 A
